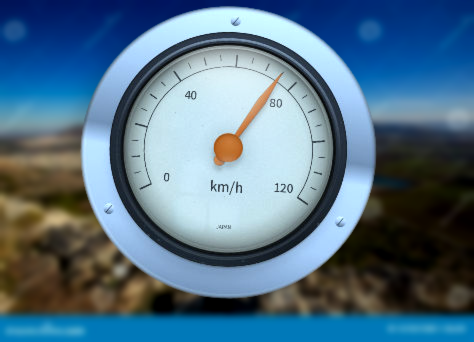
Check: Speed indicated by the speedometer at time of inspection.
75 km/h
